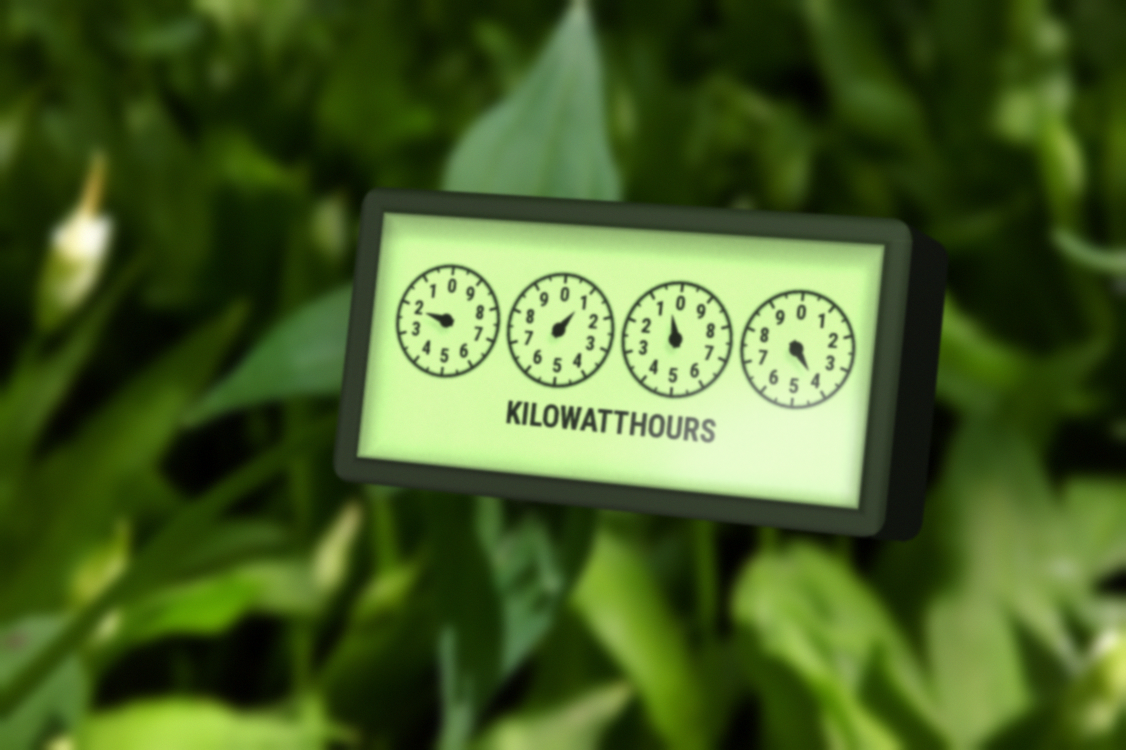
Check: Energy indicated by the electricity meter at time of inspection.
2104 kWh
